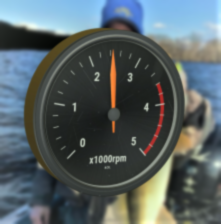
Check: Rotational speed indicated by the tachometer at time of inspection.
2400 rpm
